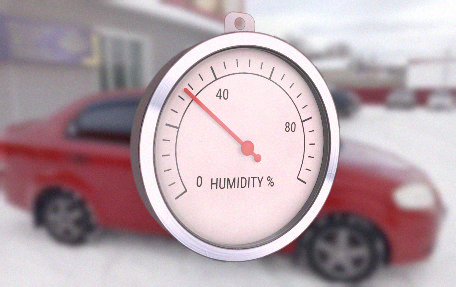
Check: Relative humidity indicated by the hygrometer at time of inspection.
30 %
